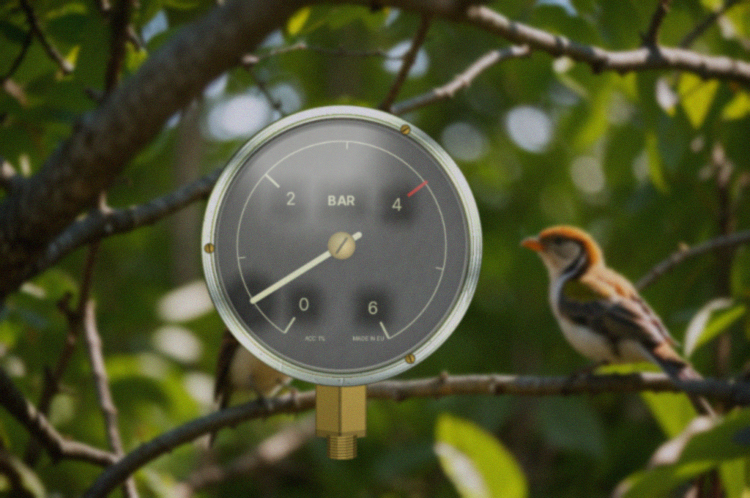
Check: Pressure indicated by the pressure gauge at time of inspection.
0.5 bar
